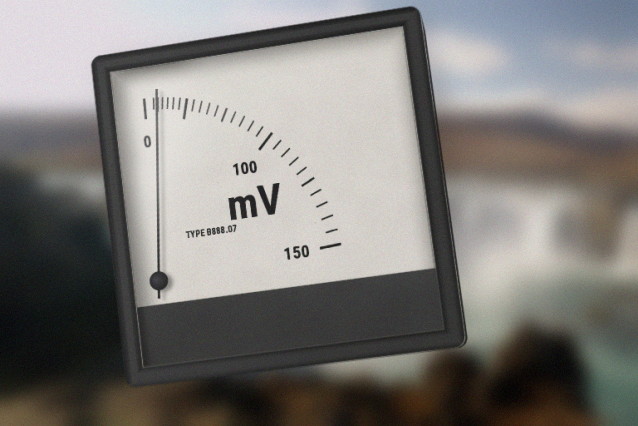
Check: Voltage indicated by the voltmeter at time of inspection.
25 mV
